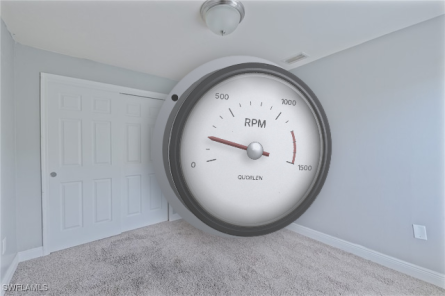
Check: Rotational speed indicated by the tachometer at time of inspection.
200 rpm
